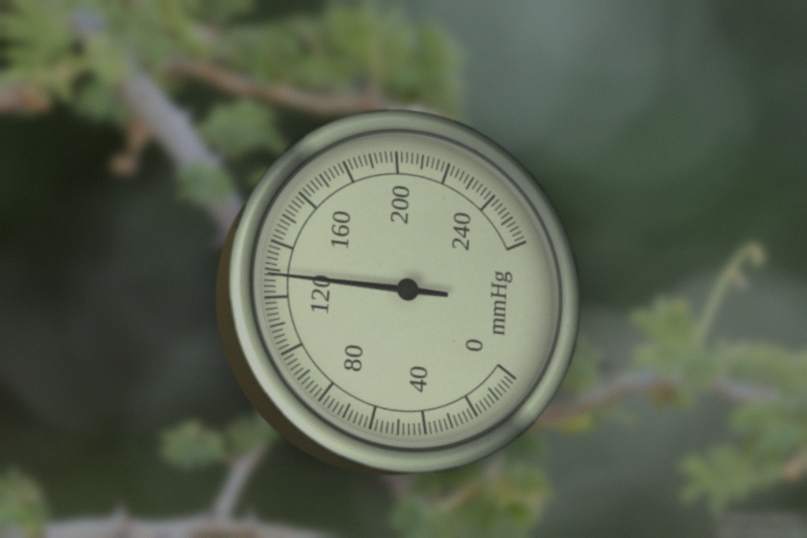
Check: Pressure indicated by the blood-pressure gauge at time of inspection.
128 mmHg
